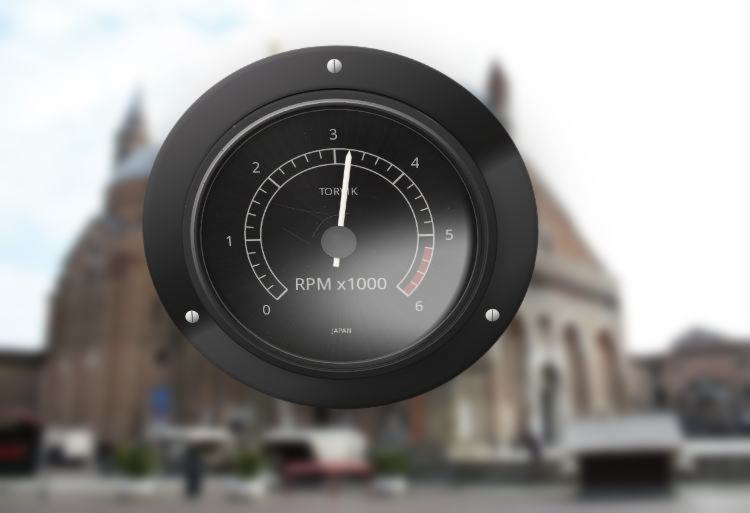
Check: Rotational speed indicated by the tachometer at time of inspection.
3200 rpm
